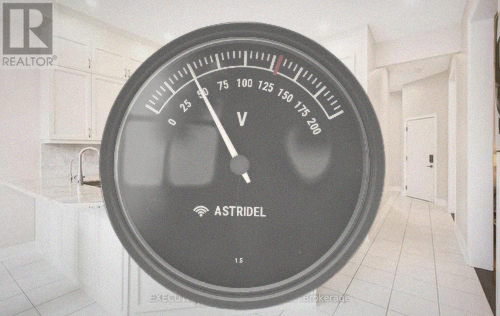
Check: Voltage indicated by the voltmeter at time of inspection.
50 V
